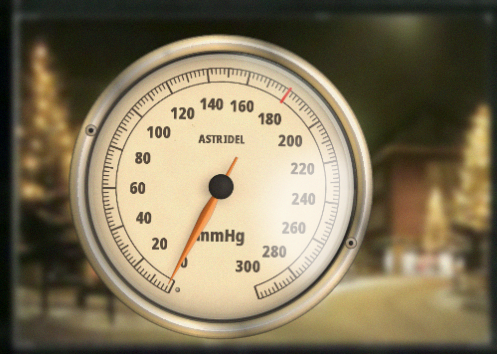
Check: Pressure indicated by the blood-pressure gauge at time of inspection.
2 mmHg
